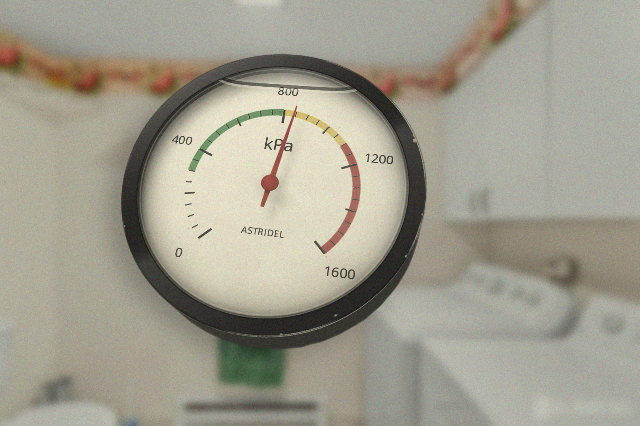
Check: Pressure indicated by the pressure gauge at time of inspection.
850 kPa
